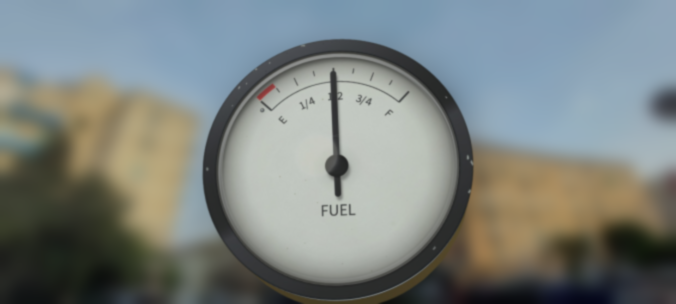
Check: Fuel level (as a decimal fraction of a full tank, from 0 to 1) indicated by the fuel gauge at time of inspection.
0.5
